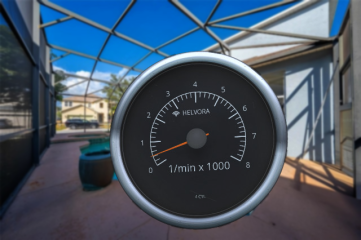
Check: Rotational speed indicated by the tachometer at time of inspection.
400 rpm
